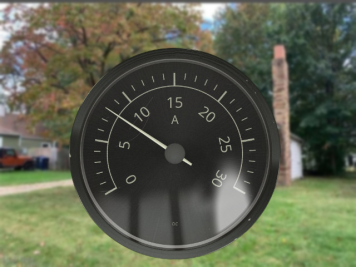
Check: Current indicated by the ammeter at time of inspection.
8 A
